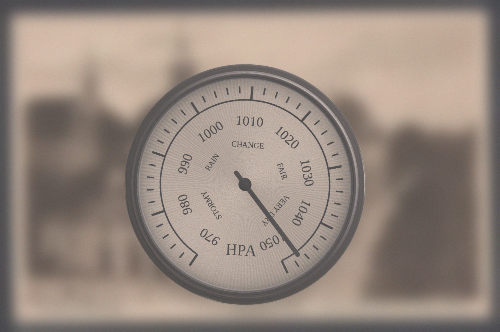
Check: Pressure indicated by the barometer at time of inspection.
1047 hPa
